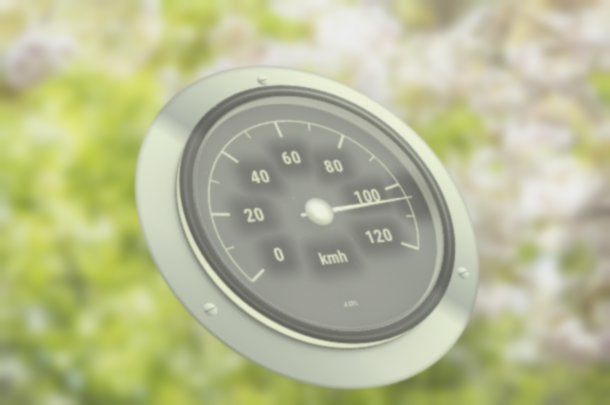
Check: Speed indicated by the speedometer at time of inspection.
105 km/h
